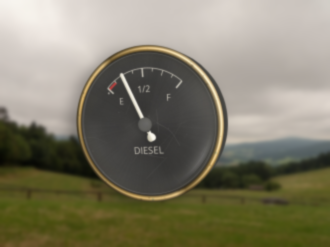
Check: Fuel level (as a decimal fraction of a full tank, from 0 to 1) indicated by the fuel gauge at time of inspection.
0.25
